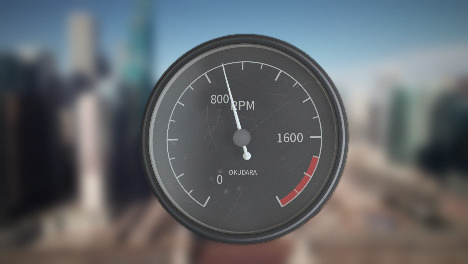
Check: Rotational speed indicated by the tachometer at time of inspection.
900 rpm
